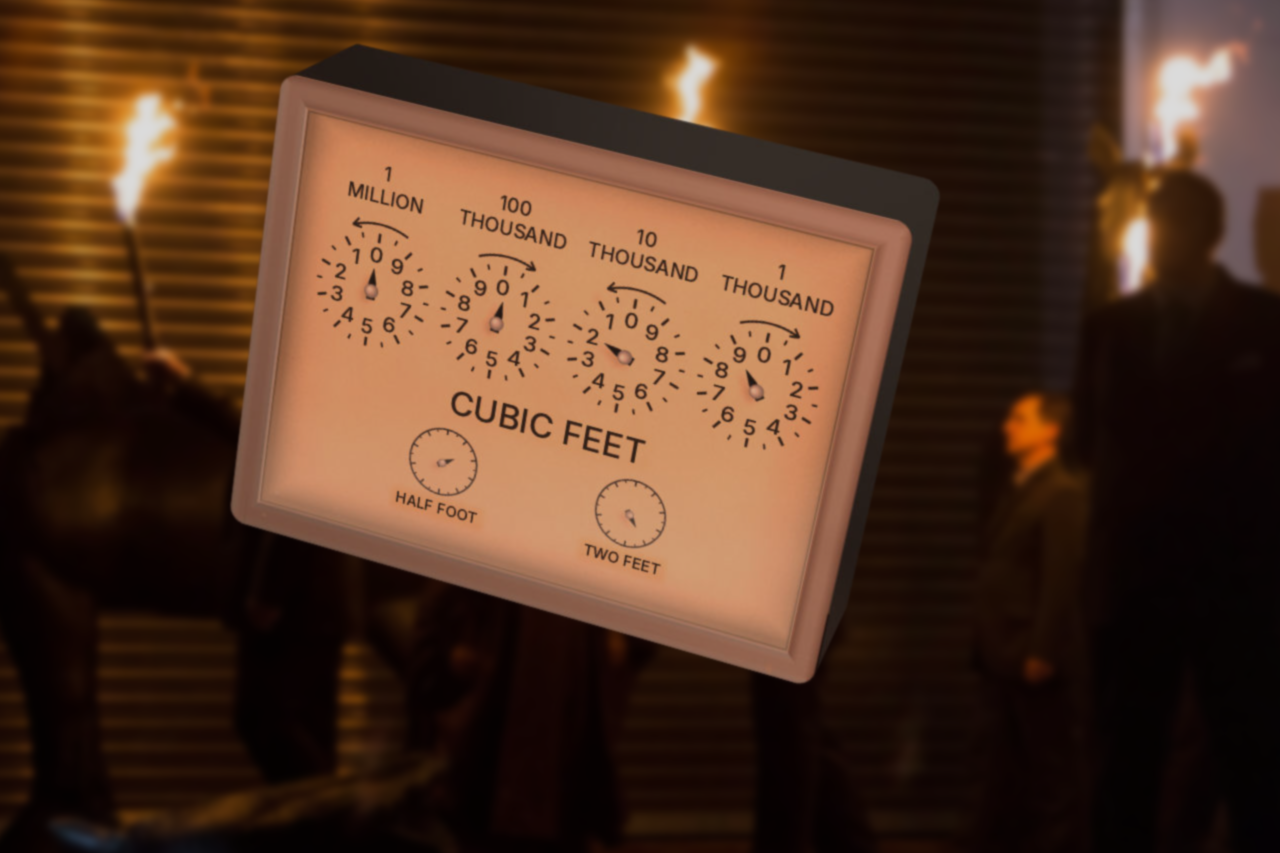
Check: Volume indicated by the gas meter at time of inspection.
1900 ft³
